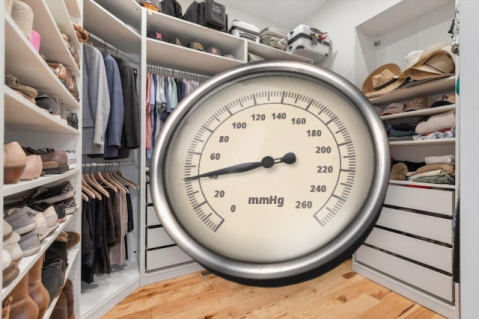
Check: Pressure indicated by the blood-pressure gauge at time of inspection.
40 mmHg
